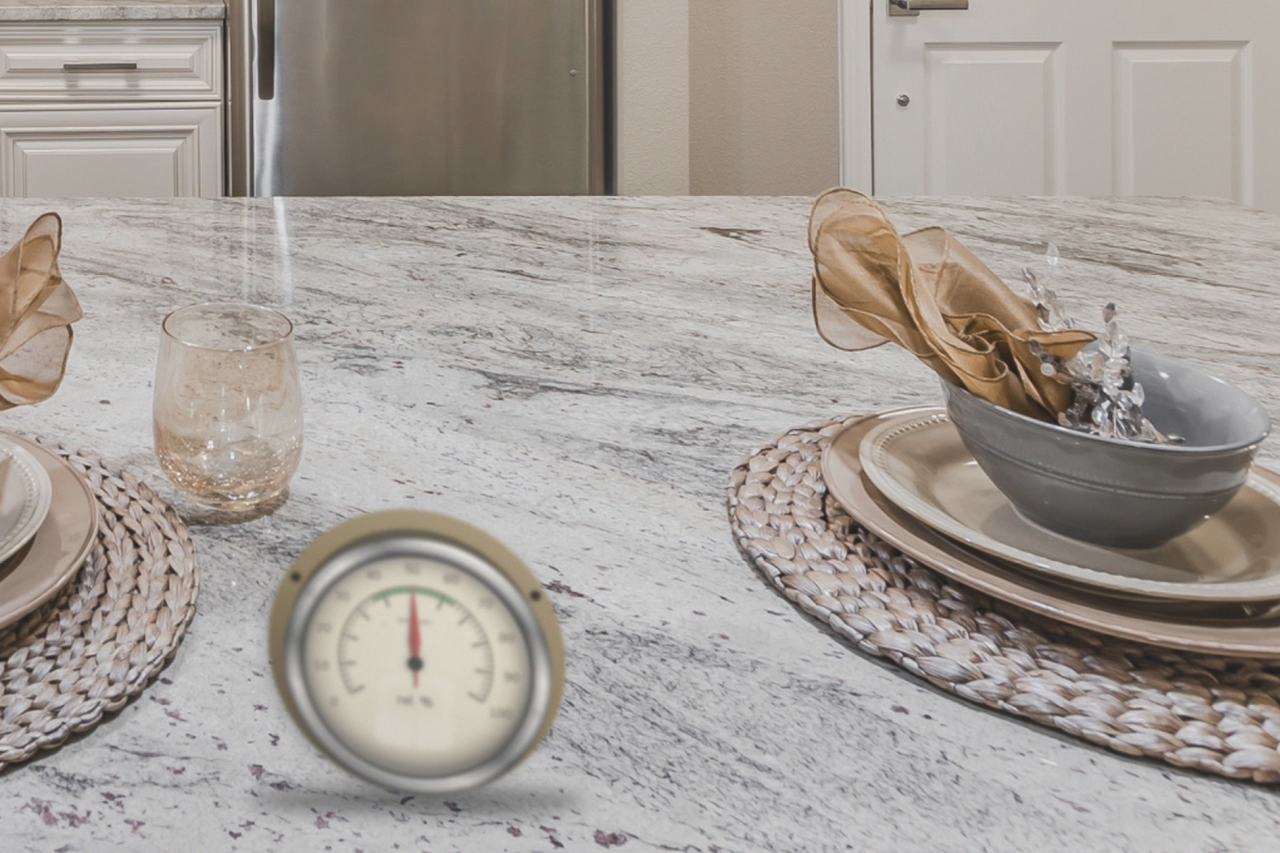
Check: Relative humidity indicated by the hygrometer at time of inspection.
50 %
